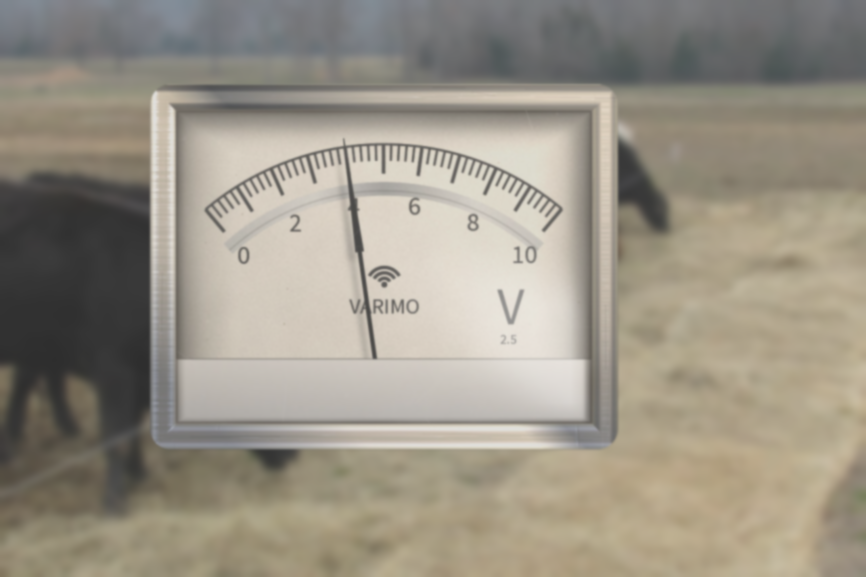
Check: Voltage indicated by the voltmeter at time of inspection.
4 V
